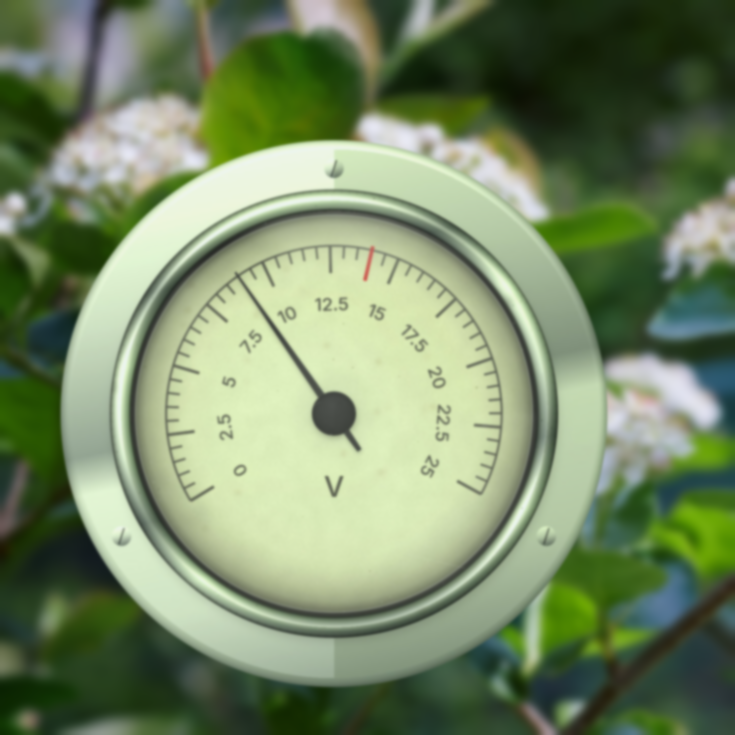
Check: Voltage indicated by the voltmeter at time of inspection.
9 V
